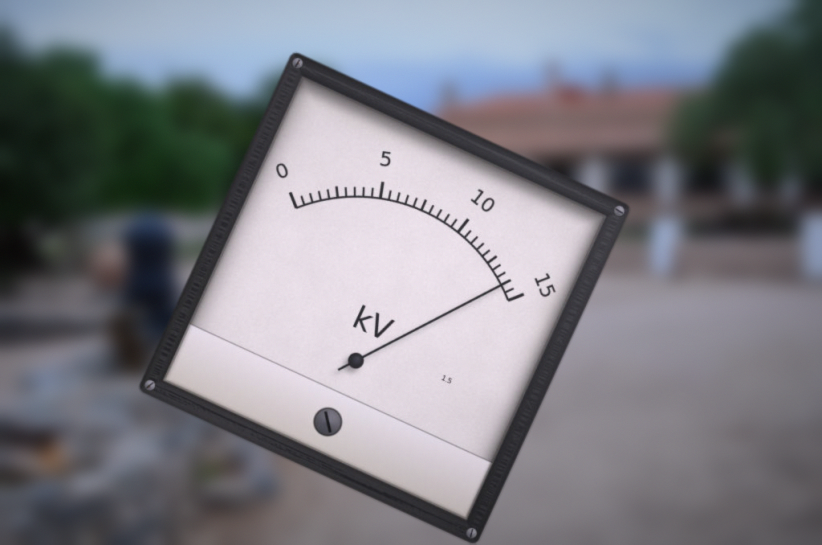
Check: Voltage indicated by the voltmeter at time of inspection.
14 kV
